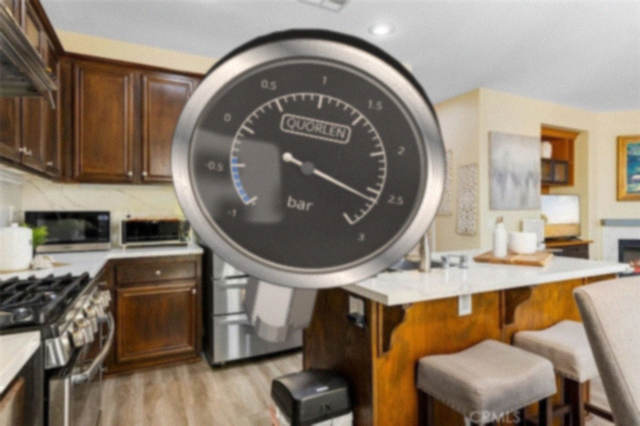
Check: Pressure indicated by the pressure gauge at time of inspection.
2.6 bar
